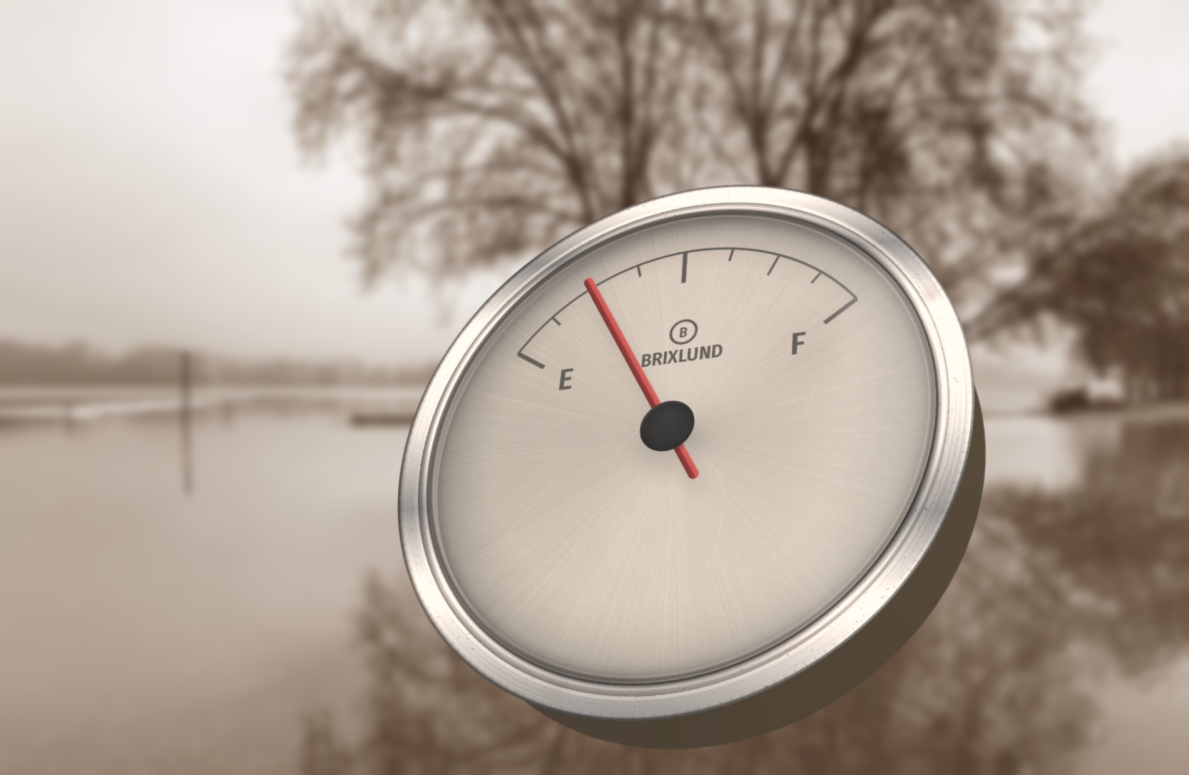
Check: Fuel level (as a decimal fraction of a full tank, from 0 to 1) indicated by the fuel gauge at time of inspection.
0.25
